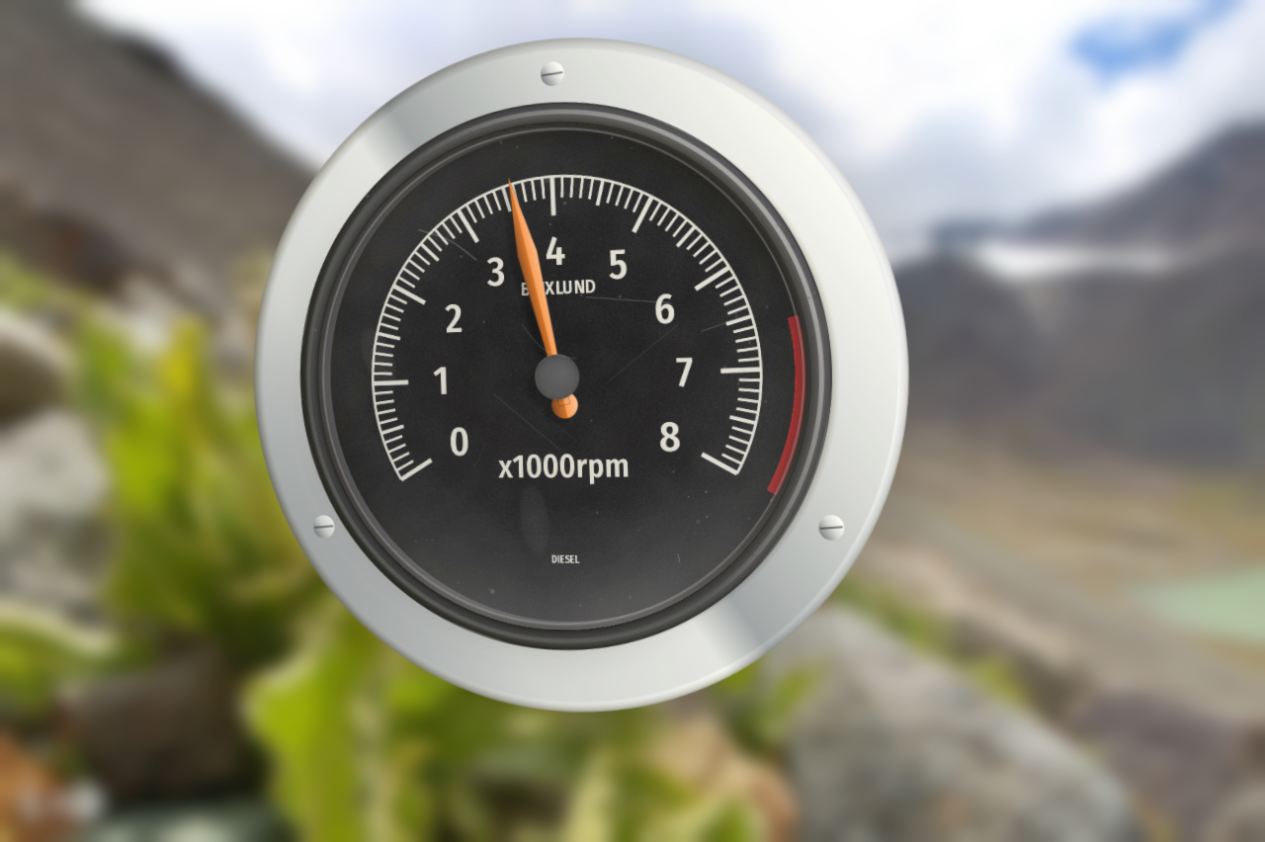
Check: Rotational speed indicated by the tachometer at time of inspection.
3600 rpm
